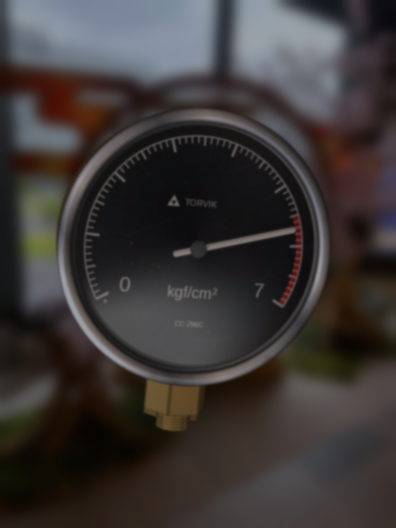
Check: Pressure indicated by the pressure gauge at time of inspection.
5.7 kg/cm²
